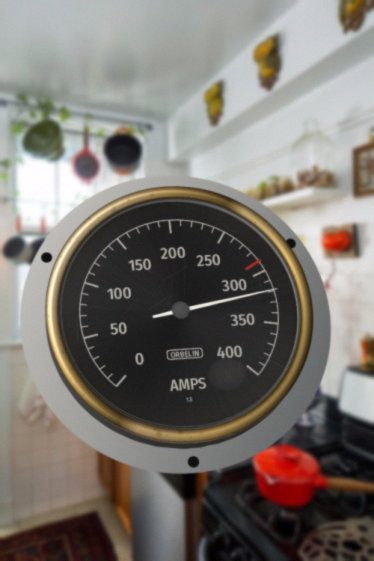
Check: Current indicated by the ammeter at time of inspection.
320 A
